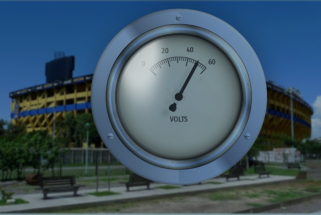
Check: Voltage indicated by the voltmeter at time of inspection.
50 V
